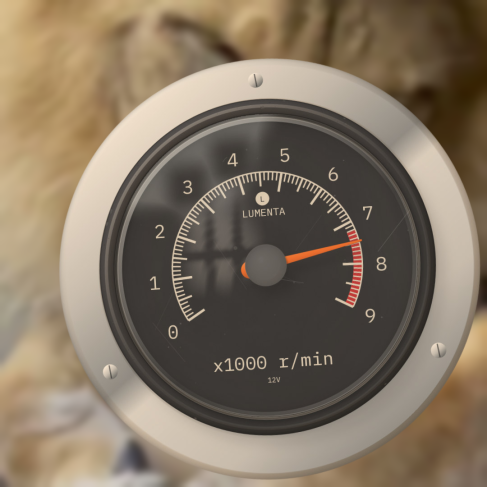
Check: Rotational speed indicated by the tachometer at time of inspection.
7500 rpm
